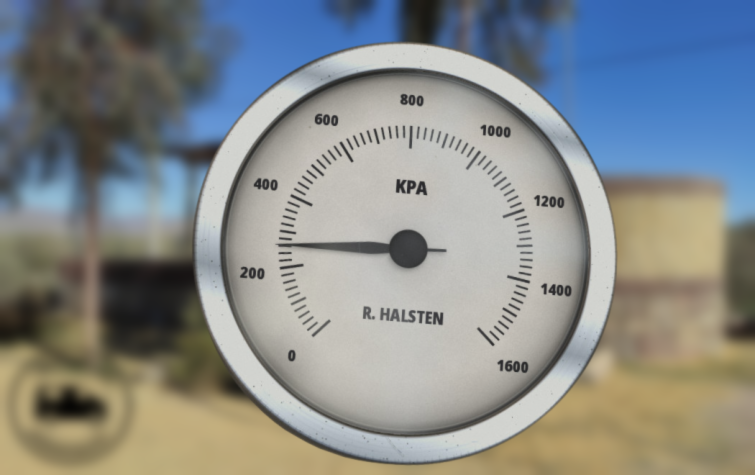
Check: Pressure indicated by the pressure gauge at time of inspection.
260 kPa
